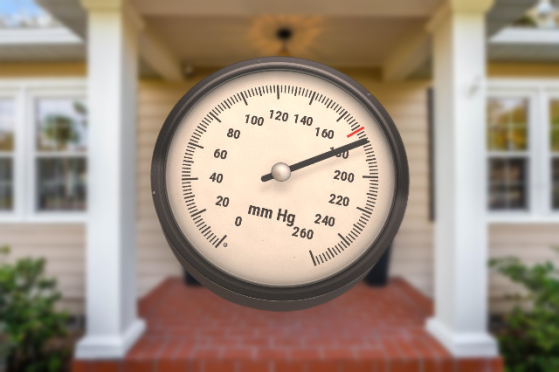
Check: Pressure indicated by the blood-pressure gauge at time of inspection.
180 mmHg
